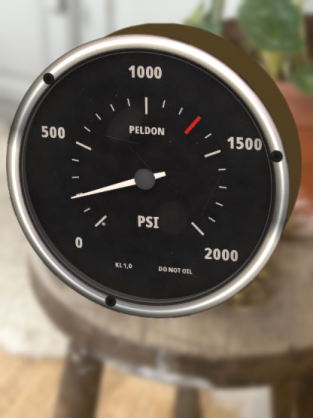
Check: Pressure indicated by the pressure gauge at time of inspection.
200 psi
